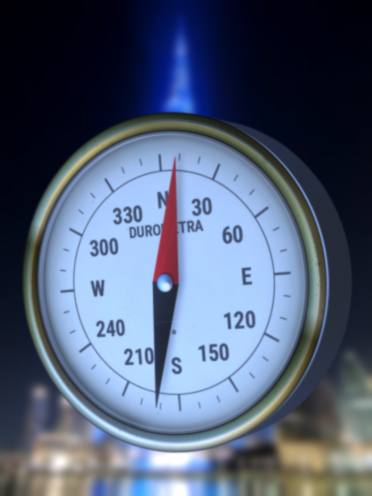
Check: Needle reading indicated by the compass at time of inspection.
10 °
